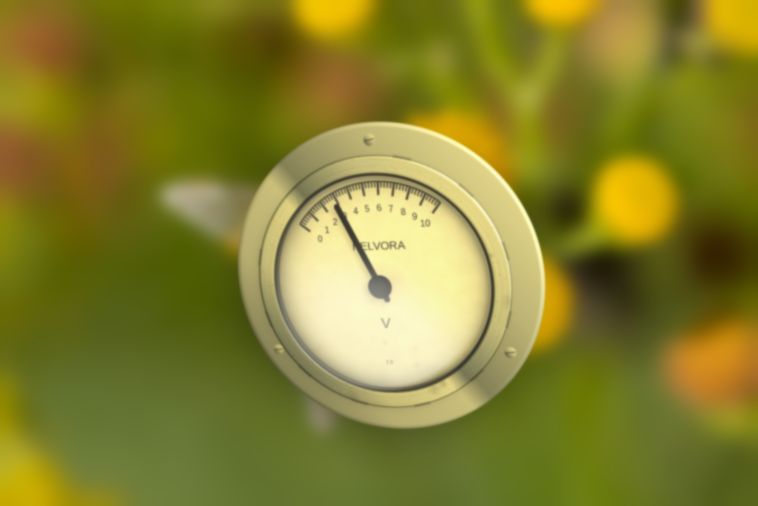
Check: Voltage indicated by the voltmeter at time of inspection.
3 V
